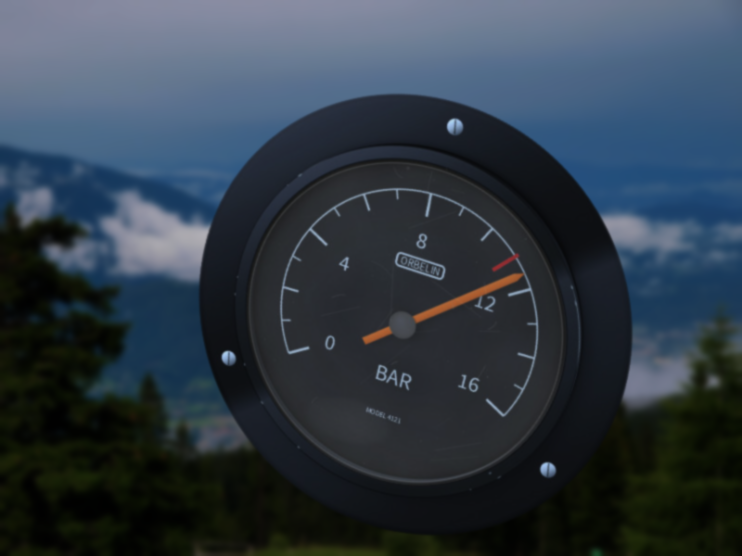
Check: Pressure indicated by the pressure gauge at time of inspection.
11.5 bar
